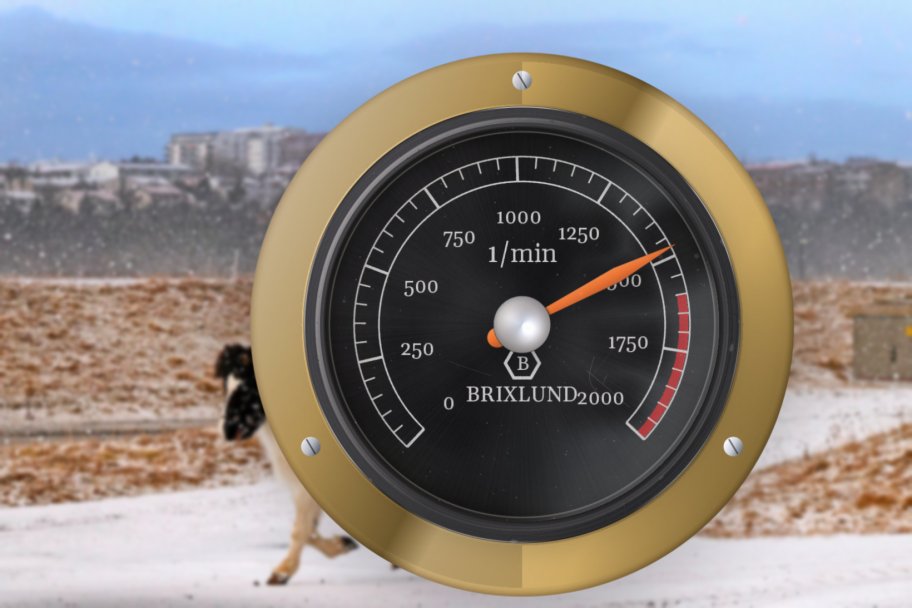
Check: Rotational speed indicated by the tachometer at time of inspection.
1475 rpm
